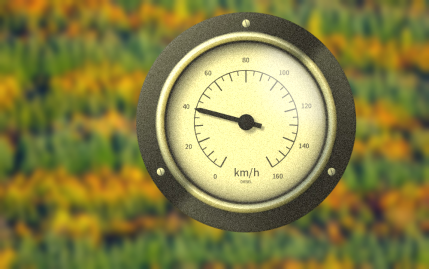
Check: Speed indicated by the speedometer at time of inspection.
40 km/h
